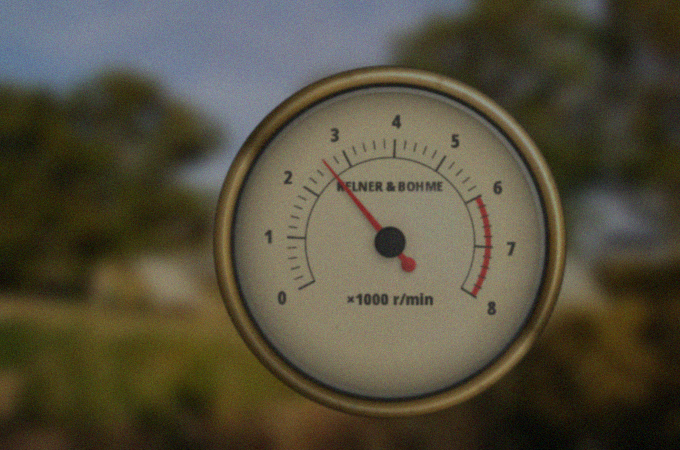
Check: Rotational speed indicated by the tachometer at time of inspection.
2600 rpm
